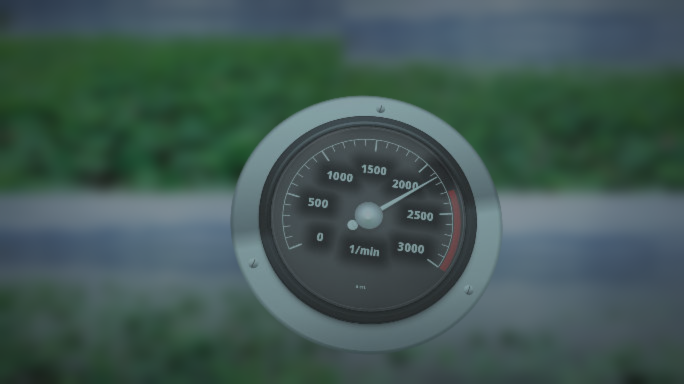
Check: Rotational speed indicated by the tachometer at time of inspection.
2150 rpm
